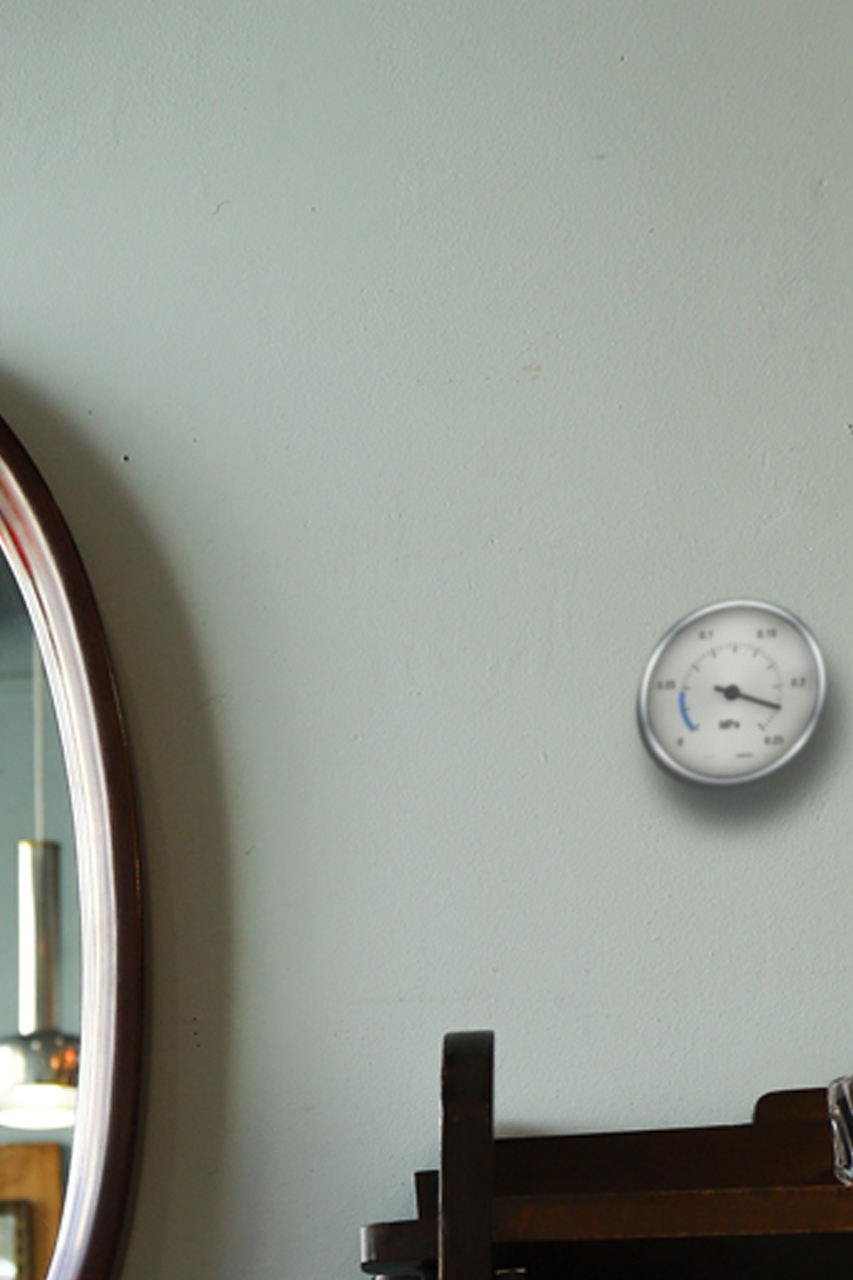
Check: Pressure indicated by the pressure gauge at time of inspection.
0.225 MPa
